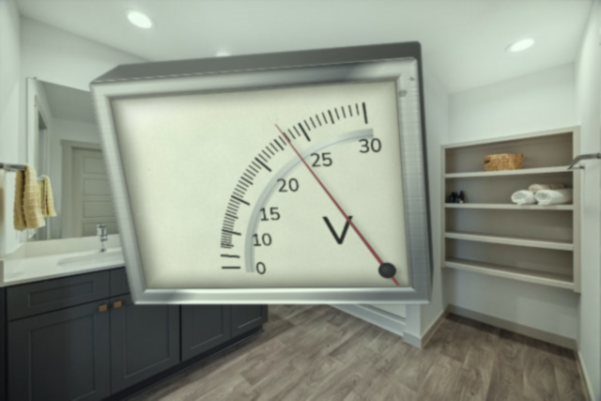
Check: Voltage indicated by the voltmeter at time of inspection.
23.5 V
